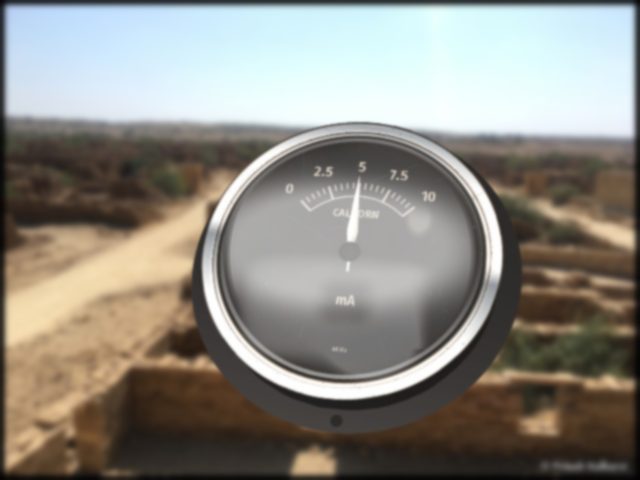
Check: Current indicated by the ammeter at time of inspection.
5 mA
